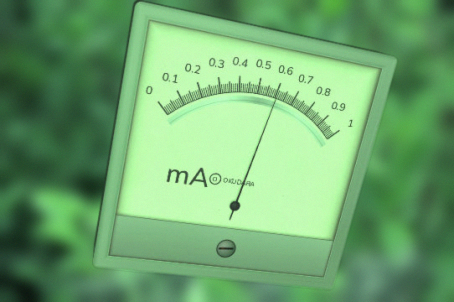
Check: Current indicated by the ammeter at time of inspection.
0.6 mA
